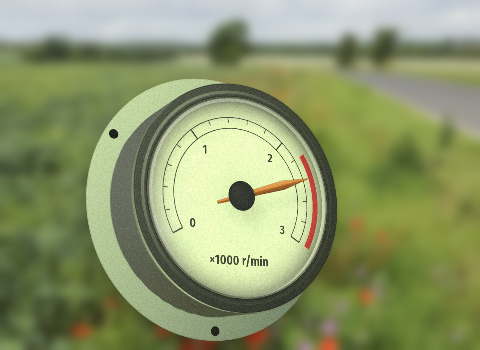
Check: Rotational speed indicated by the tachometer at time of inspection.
2400 rpm
